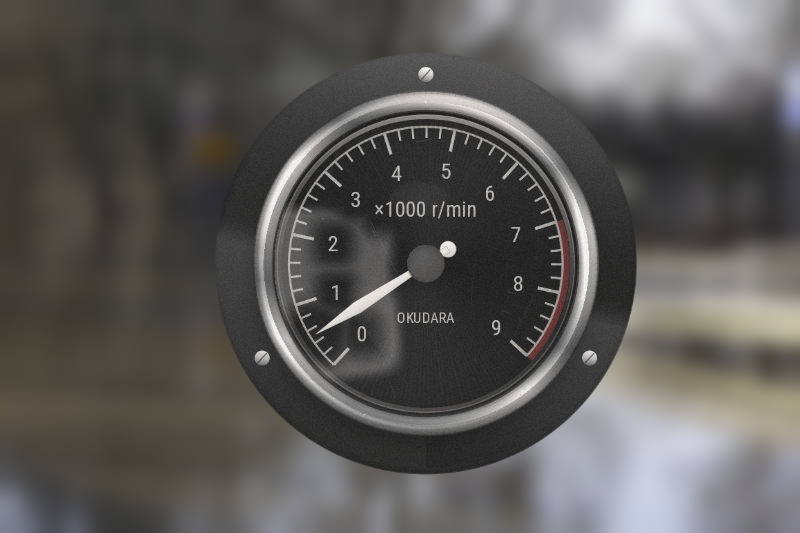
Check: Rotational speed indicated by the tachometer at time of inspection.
500 rpm
